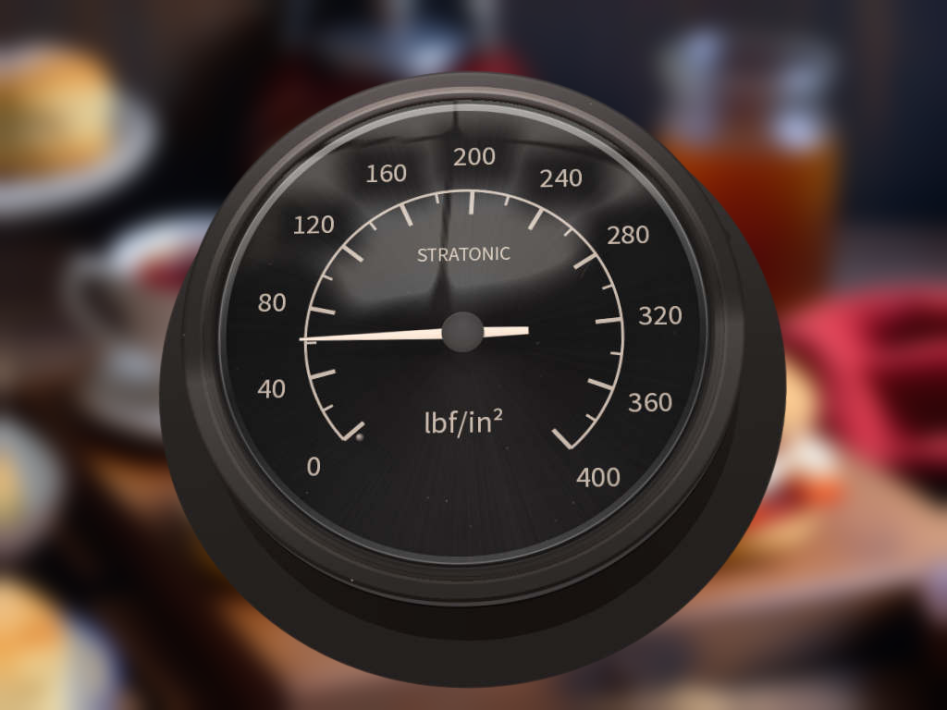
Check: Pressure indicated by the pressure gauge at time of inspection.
60 psi
